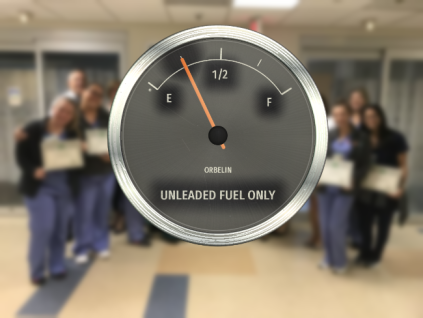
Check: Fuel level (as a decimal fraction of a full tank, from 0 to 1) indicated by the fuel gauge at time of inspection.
0.25
